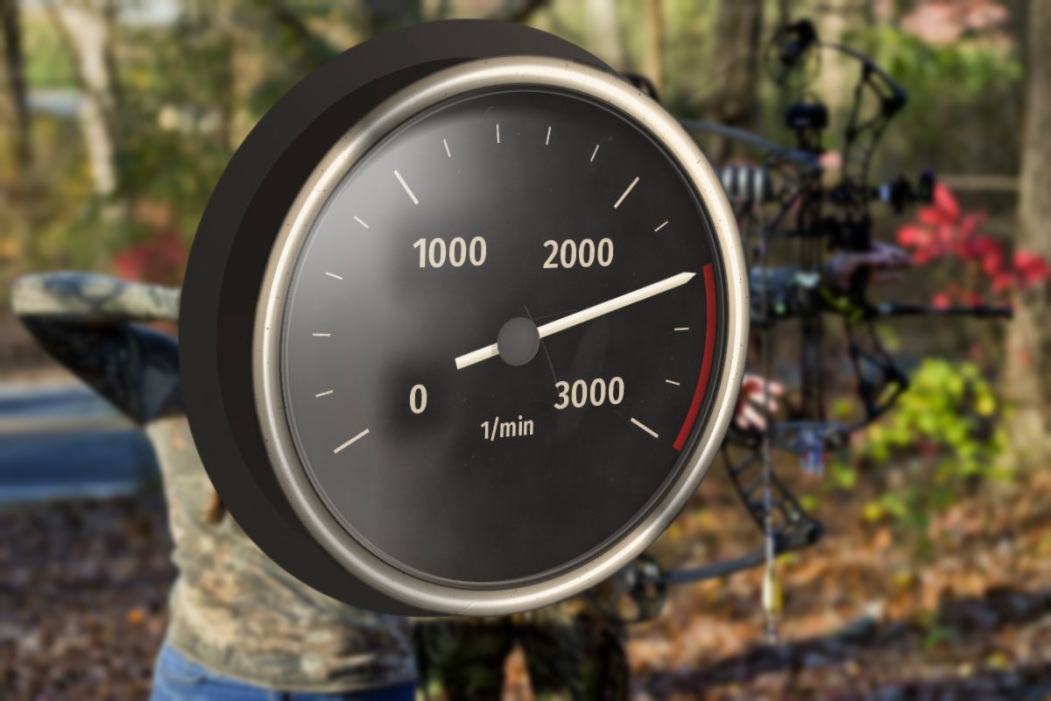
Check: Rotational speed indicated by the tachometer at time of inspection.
2400 rpm
